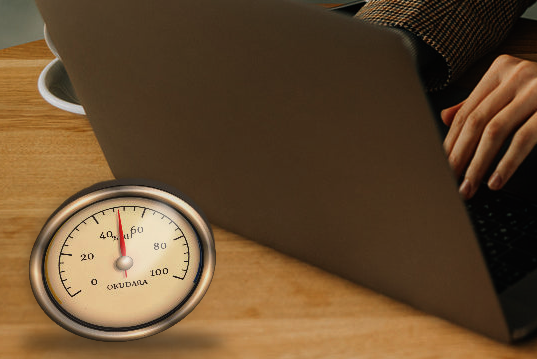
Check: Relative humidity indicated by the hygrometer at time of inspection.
50 %
